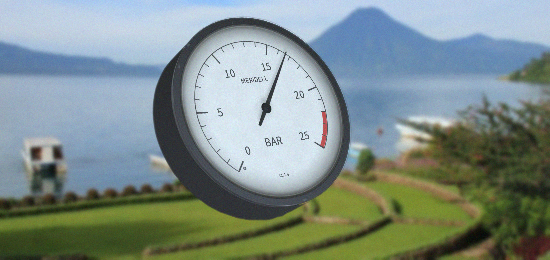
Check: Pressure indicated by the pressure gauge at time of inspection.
16.5 bar
